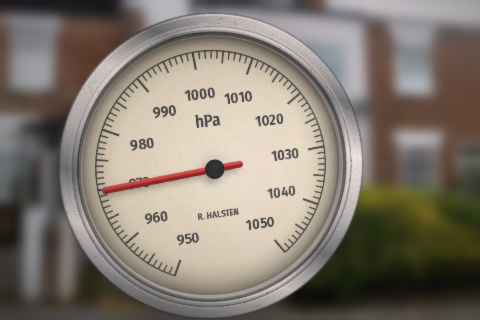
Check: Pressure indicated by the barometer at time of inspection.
970 hPa
